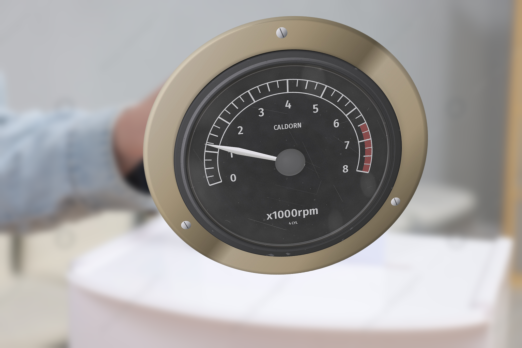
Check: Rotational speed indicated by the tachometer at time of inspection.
1250 rpm
